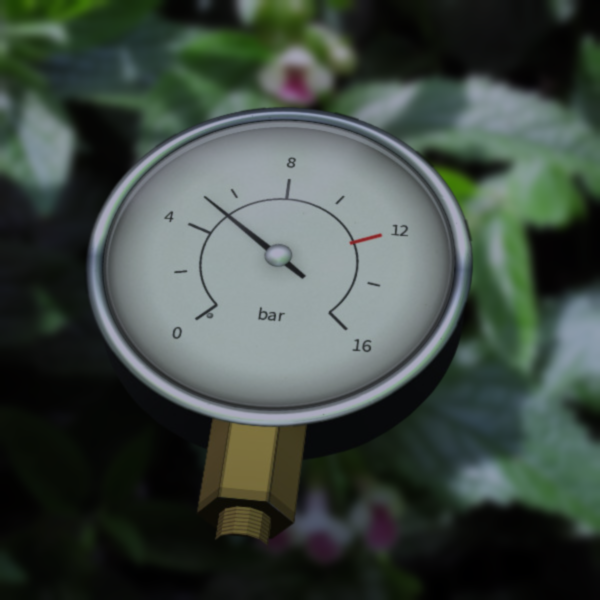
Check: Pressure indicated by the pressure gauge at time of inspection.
5 bar
